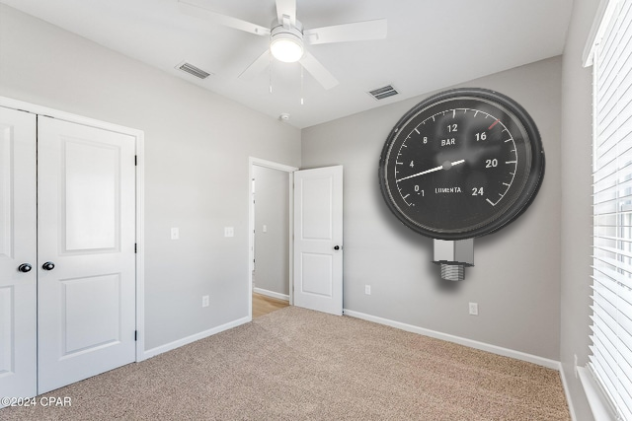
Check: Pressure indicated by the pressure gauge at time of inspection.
2 bar
